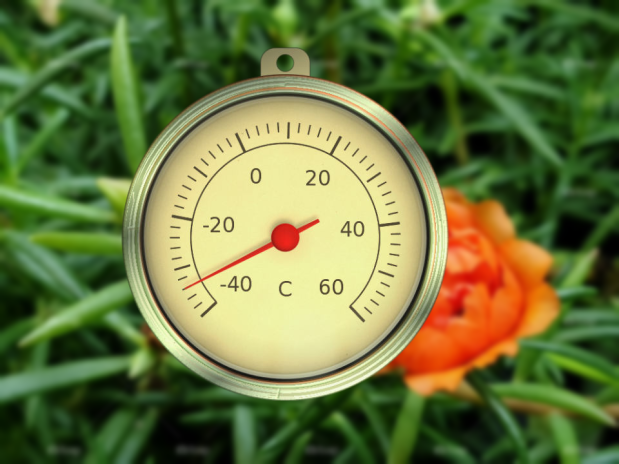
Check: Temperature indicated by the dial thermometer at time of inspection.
-34 °C
